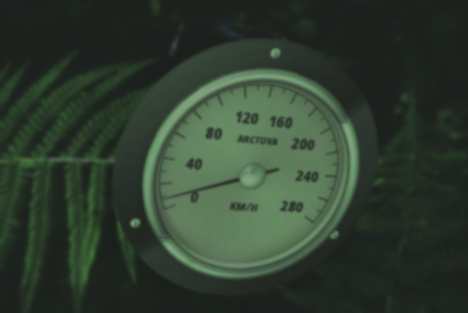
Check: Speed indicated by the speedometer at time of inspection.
10 km/h
